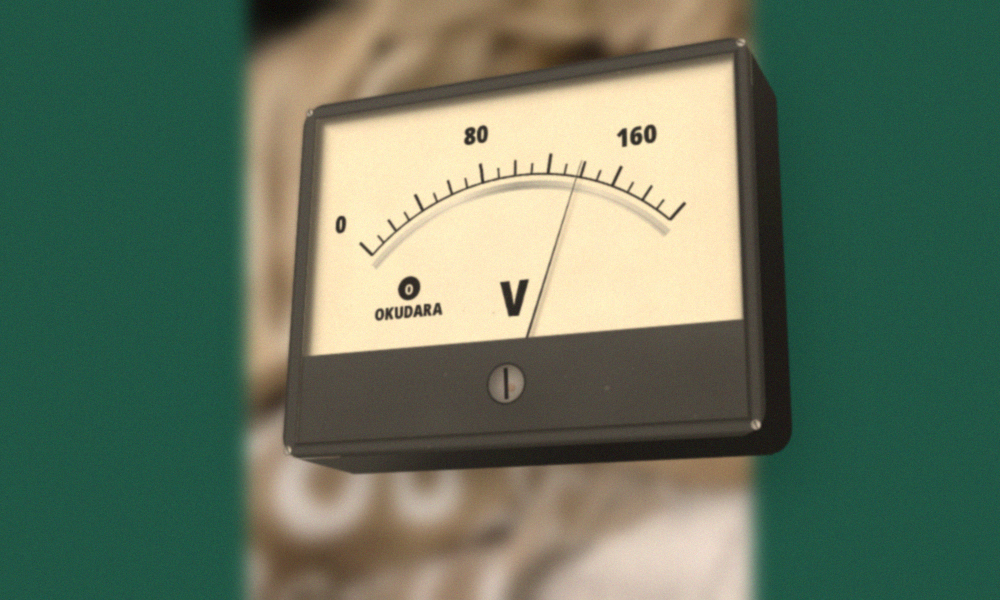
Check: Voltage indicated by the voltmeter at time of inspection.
140 V
